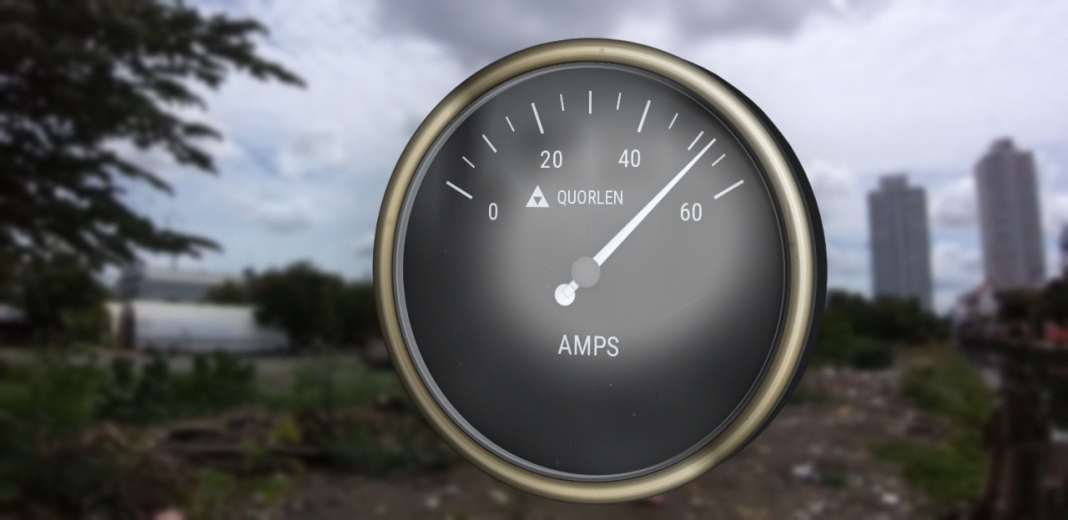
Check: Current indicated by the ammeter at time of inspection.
52.5 A
